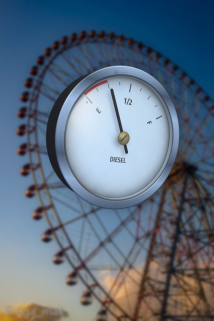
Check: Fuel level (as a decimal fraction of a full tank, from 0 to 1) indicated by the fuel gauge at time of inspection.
0.25
